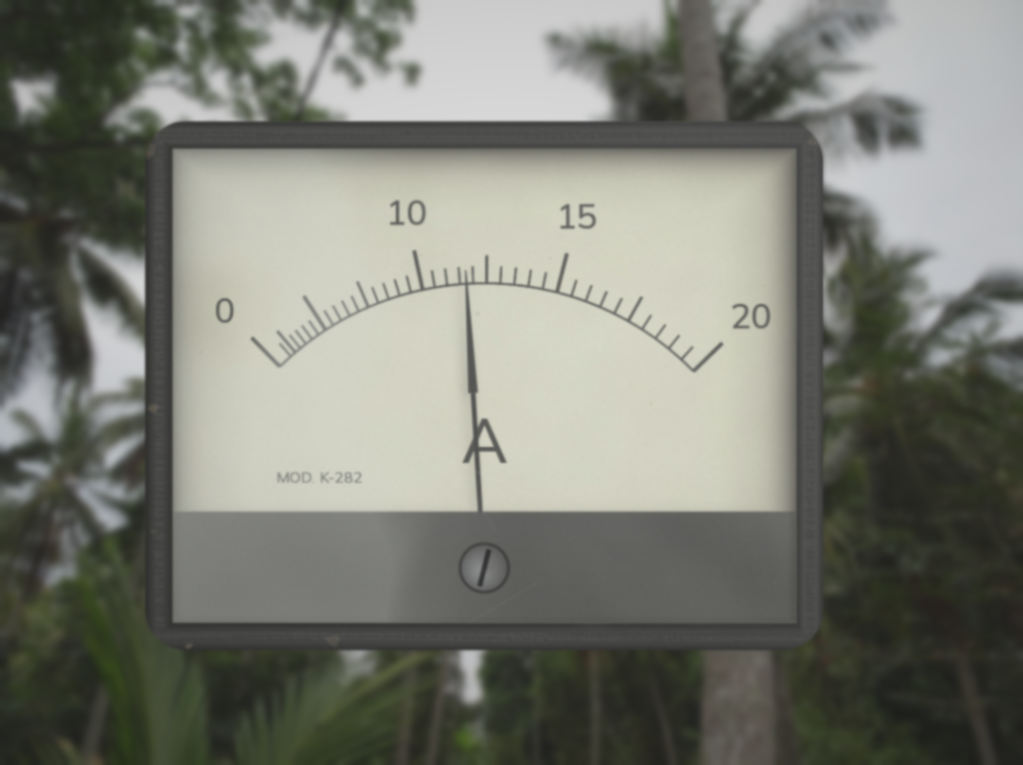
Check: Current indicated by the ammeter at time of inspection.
11.75 A
